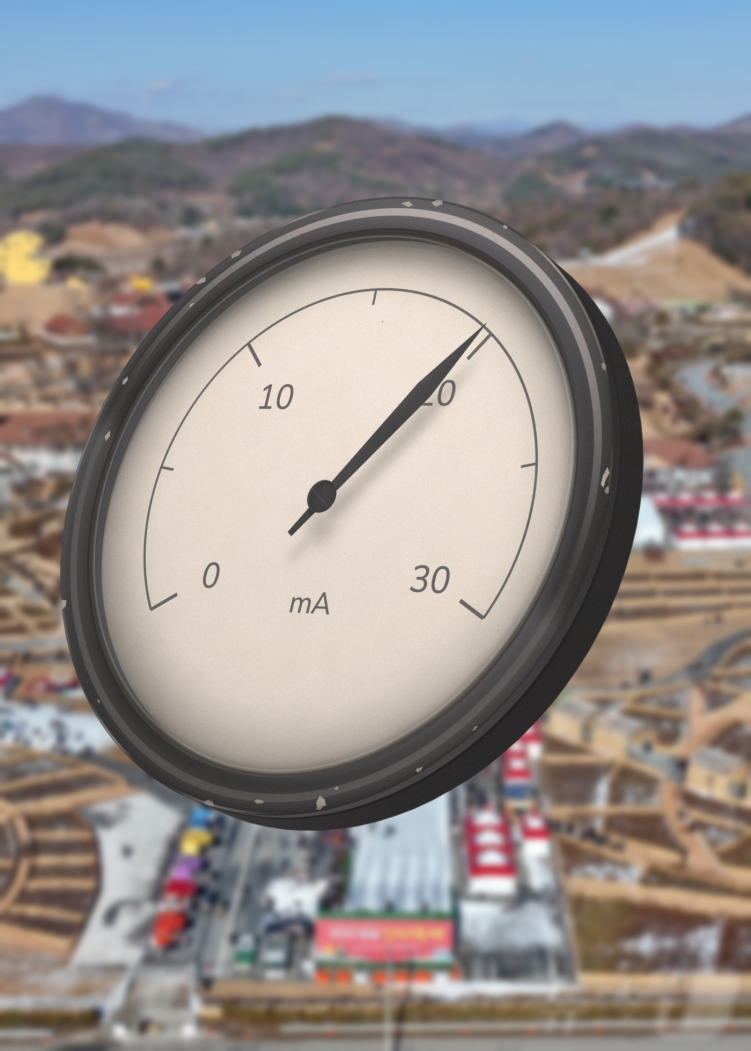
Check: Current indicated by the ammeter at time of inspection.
20 mA
